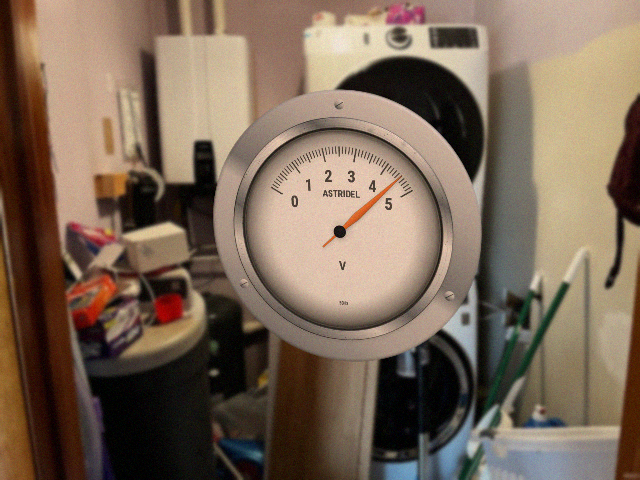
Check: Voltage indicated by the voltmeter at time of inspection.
4.5 V
